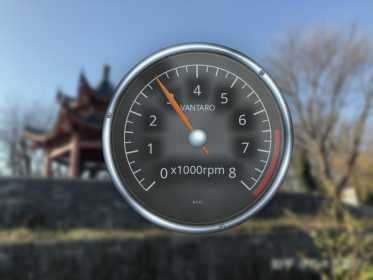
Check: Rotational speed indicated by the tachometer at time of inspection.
3000 rpm
